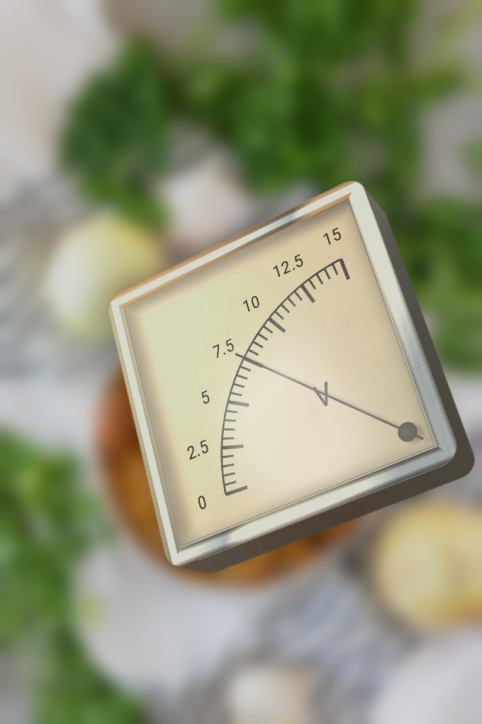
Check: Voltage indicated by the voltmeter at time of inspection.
7.5 V
